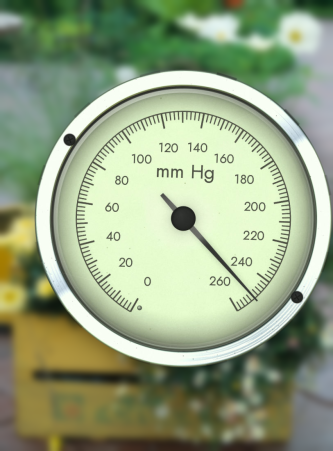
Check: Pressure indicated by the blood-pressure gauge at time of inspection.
250 mmHg
